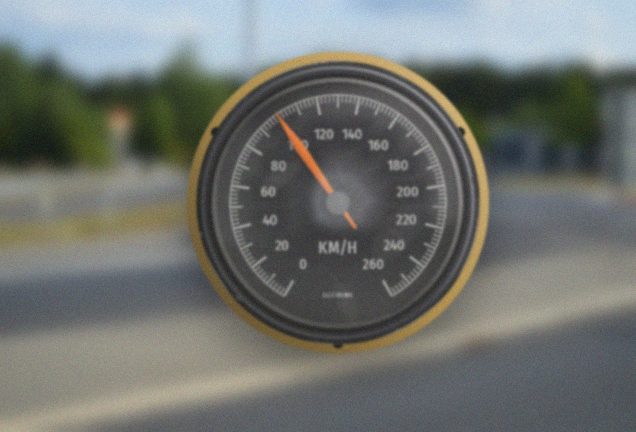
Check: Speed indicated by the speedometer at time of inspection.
100 km/h
